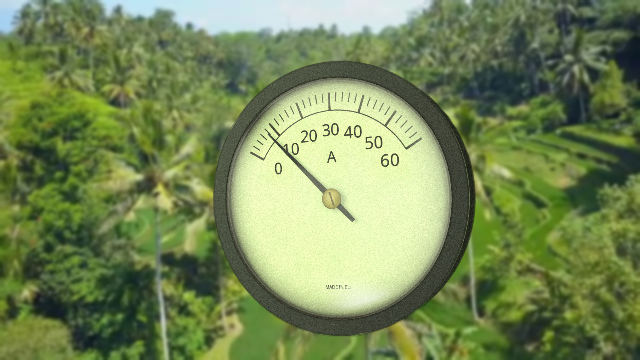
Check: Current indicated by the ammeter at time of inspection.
8 A
